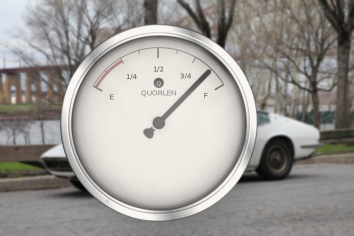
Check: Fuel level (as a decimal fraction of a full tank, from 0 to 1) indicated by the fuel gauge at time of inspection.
0.875
